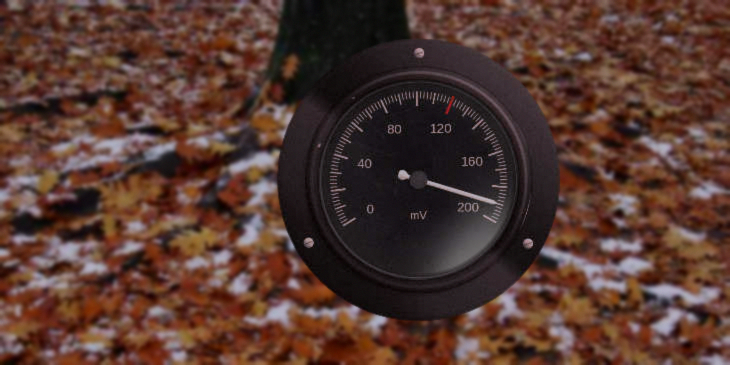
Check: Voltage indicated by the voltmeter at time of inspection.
190 mV
